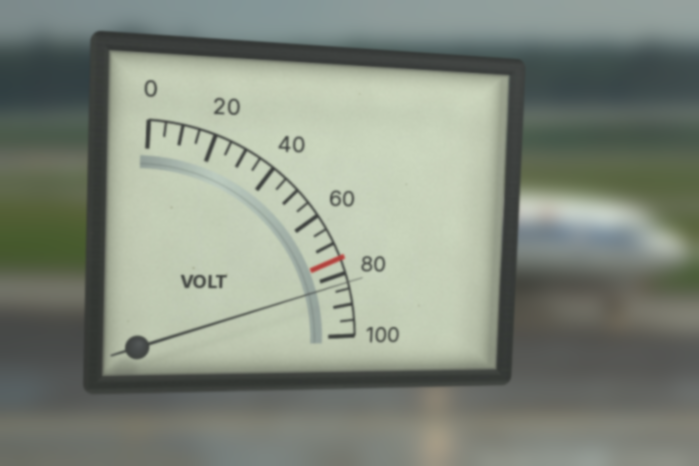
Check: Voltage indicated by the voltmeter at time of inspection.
82.5 V
